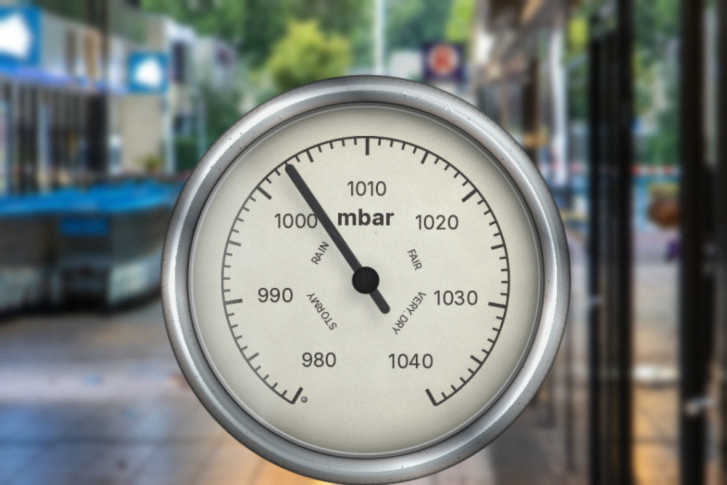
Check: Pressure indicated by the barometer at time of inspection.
1003 mbar
